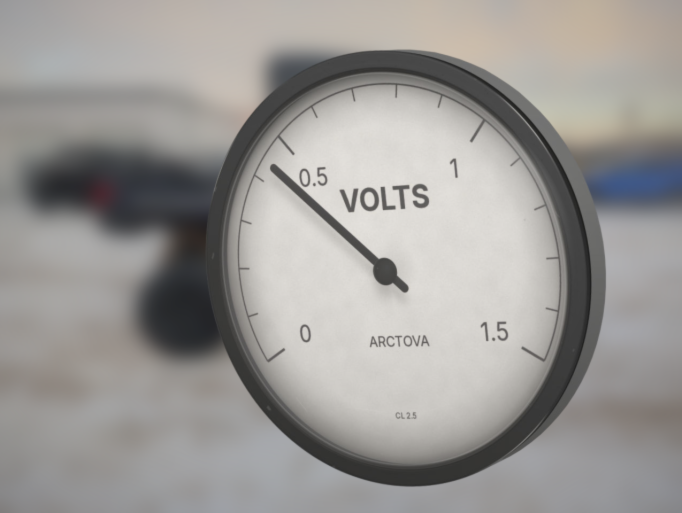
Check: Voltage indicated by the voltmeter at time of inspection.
0.45 V
